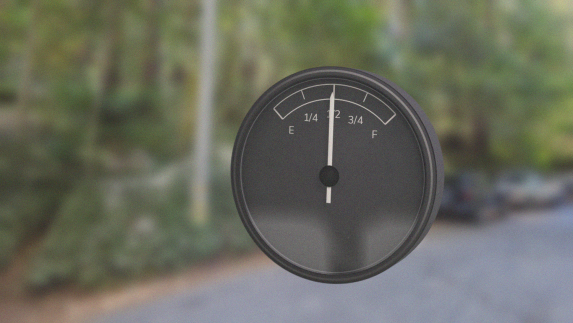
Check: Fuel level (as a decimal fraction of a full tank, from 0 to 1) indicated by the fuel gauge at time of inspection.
0.5
